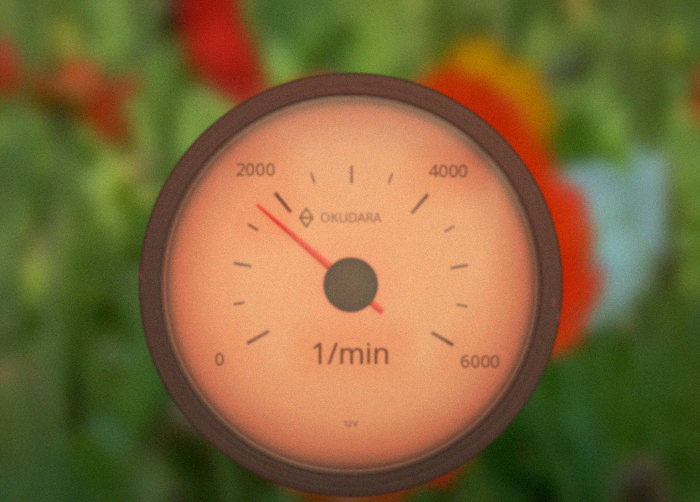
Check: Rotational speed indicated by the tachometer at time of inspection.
1750 rpm
